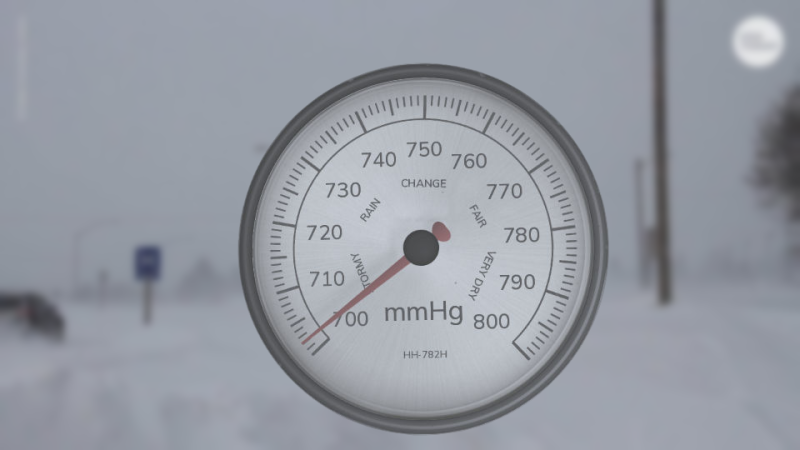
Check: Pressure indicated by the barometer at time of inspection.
702 mmHg
